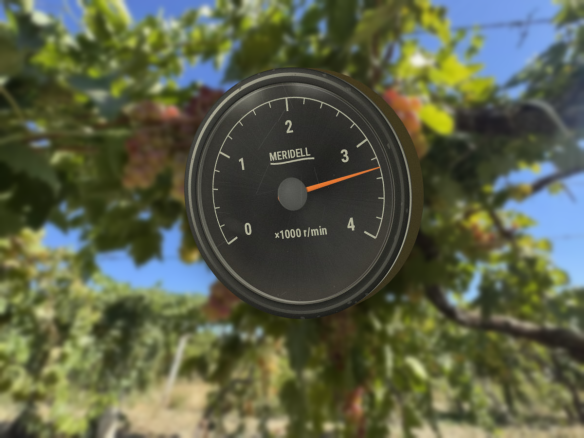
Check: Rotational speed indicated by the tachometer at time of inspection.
3300 rpm
